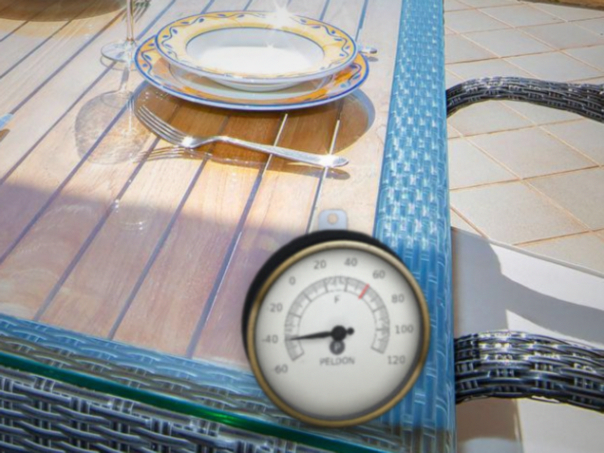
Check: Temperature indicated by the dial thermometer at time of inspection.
-40 °F
